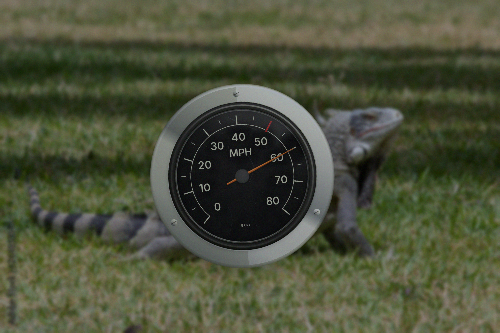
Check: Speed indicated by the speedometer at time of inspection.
60 mph
